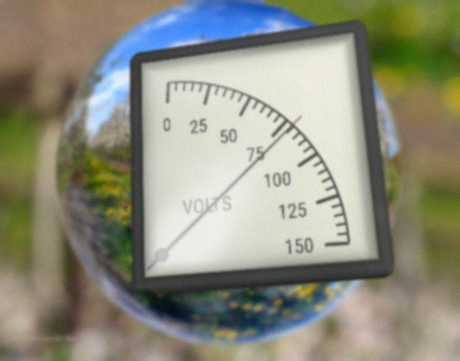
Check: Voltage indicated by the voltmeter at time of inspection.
80 V
